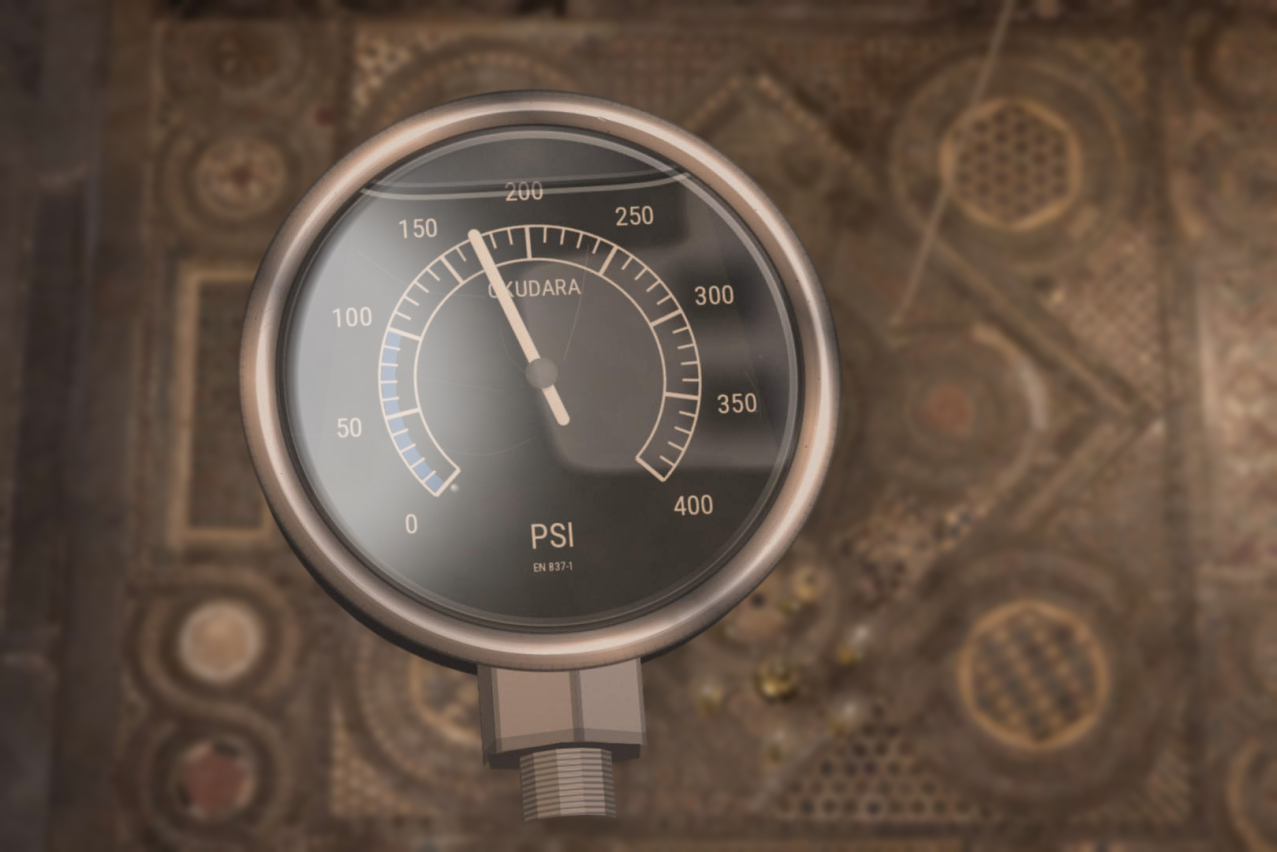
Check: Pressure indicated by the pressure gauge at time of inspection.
170 psi
